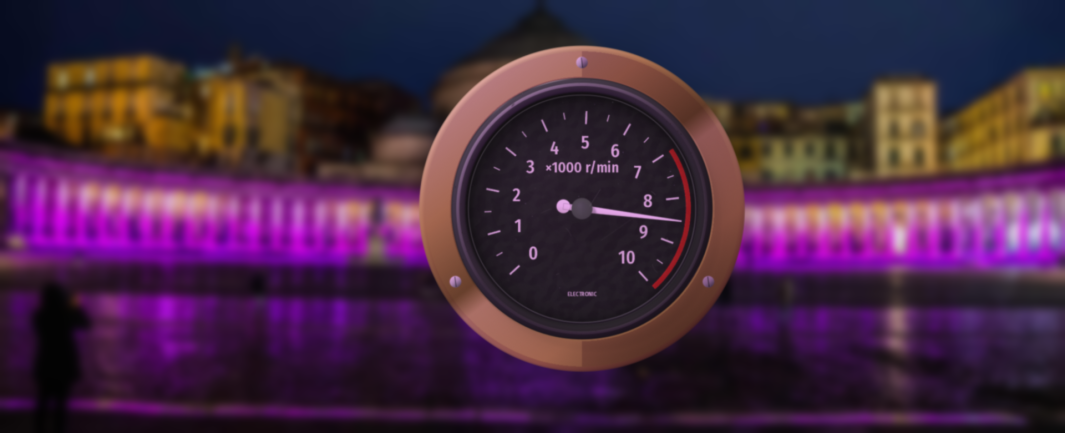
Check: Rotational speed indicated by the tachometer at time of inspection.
8500 rpm
